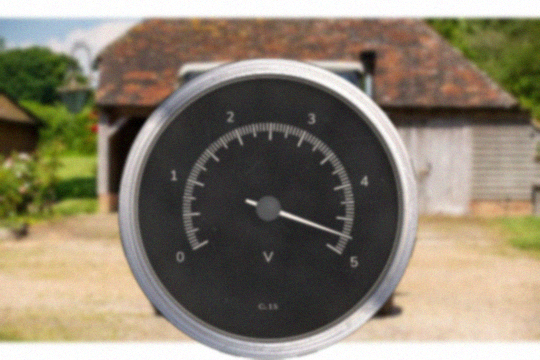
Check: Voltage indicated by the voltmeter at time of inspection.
4.75 V
